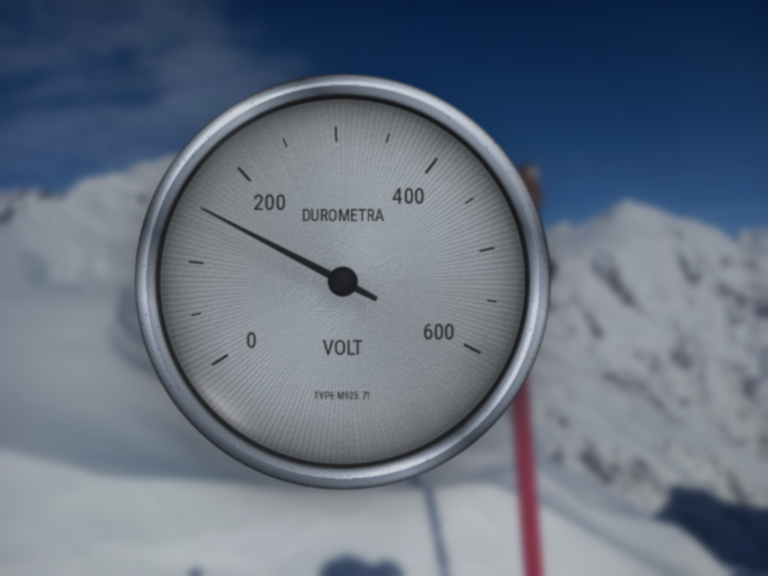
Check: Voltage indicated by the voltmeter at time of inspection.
150 V
